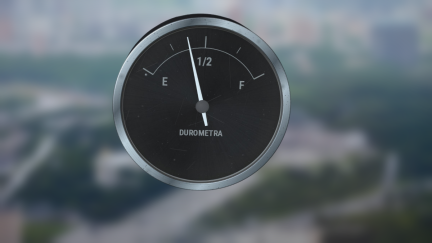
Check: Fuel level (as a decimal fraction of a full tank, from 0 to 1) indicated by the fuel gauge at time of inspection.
0.375
